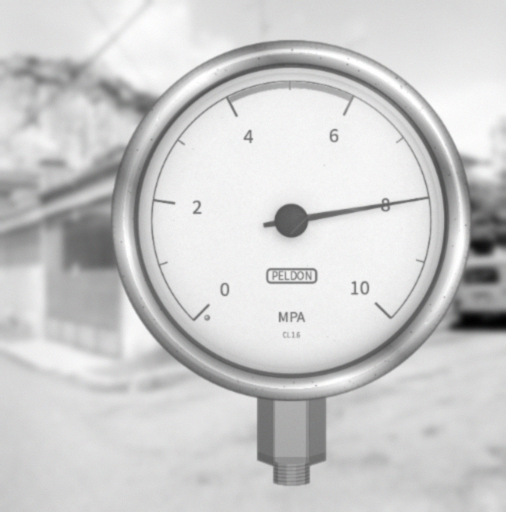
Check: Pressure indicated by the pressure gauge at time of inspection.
8 MPa
